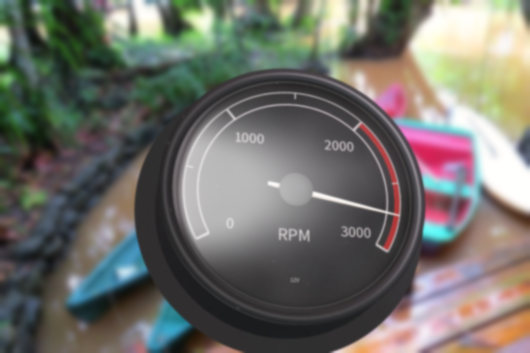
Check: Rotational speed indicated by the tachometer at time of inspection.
2750 rpm
